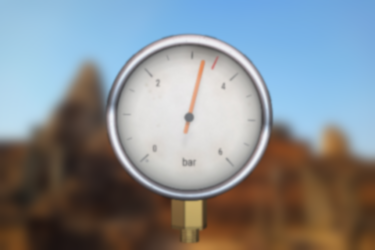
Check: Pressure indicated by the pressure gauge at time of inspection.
3.25 bar
